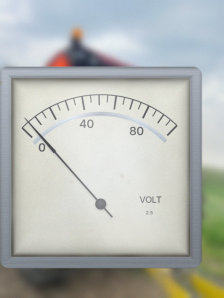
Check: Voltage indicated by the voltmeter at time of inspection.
5 V
